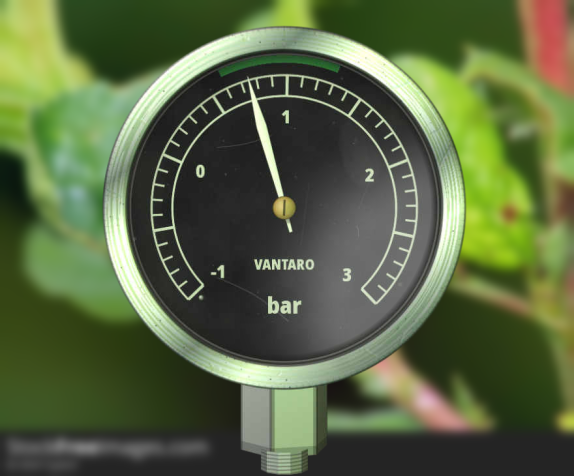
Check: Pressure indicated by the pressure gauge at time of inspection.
0.75 bar
